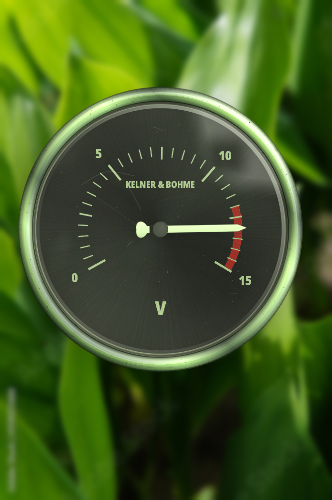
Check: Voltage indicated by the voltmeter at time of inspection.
13 V
